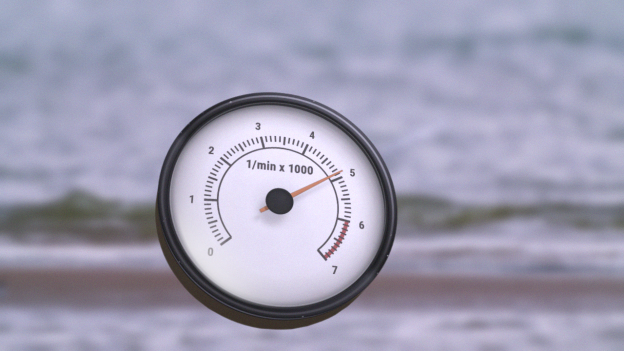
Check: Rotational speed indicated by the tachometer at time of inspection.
4900 rpm
